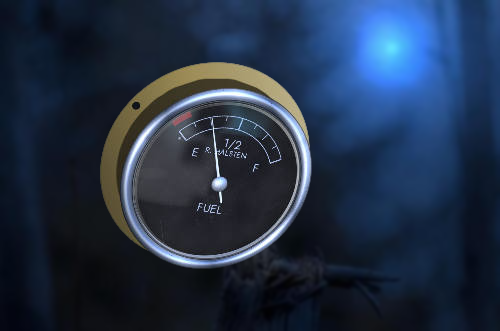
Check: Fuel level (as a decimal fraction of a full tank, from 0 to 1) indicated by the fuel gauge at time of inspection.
0.25
